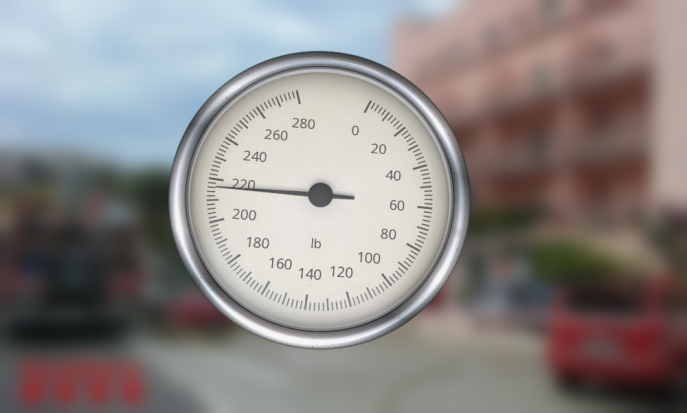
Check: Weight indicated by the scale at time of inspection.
216 lb
